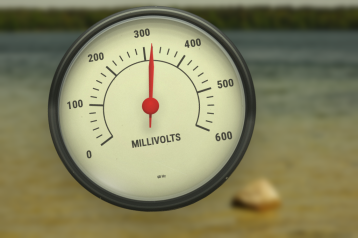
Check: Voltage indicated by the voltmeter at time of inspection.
320 mV
